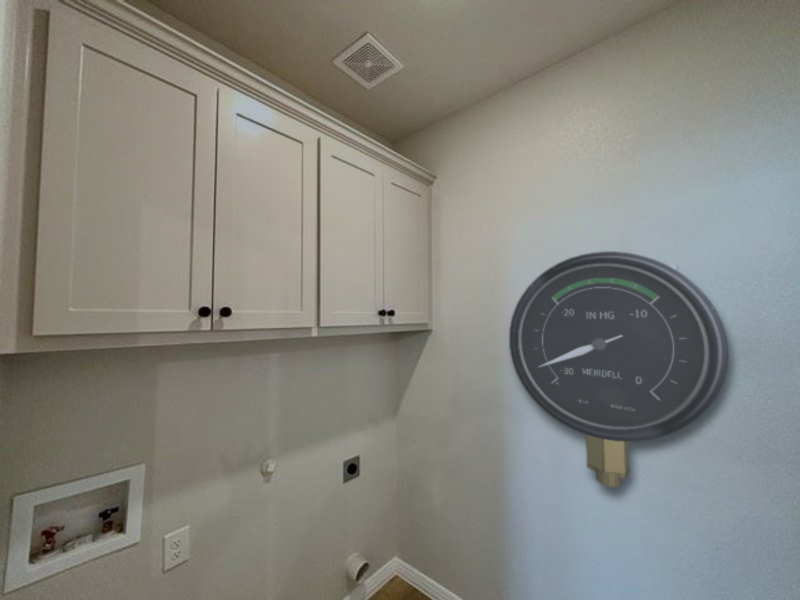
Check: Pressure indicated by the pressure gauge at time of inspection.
-28 inHg
